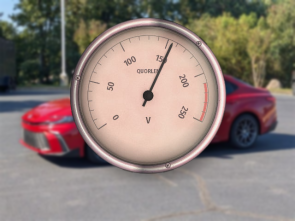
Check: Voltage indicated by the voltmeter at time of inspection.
155 V
